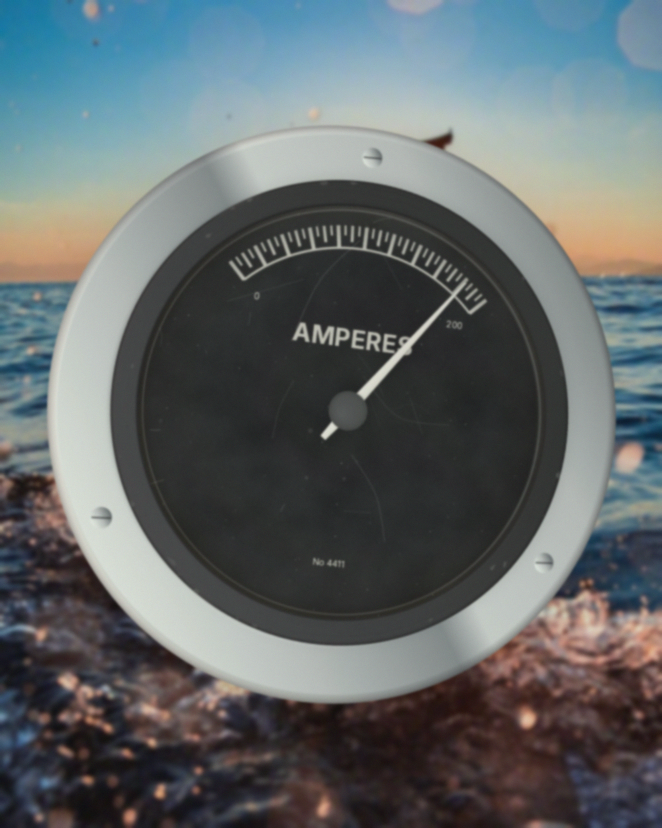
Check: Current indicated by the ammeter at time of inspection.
180 A
